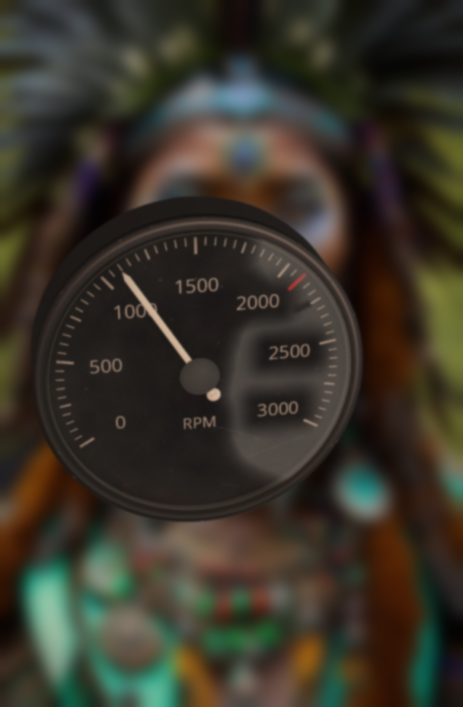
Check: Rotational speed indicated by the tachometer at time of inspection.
1100 rpm
